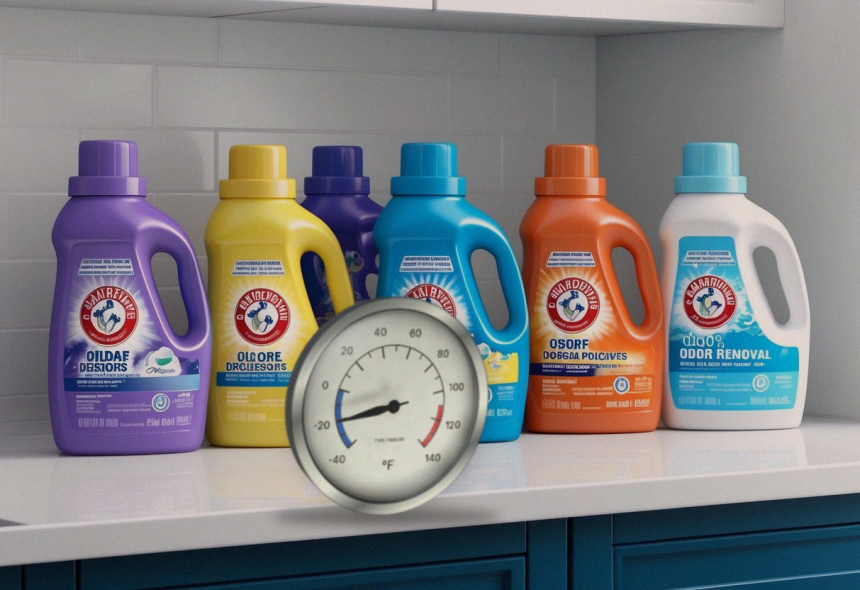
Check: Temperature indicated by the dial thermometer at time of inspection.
-20 °F
